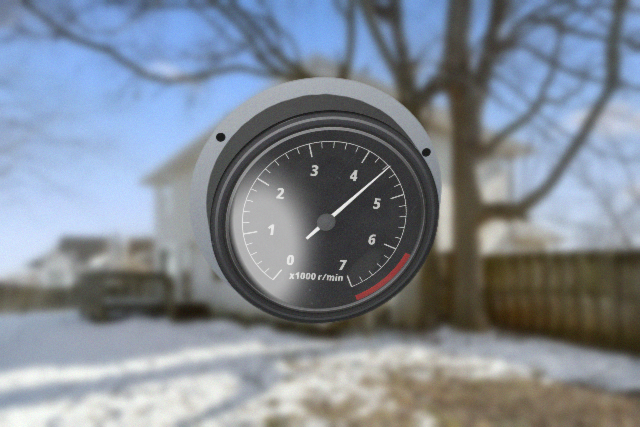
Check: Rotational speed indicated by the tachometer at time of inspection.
4400 rpm
